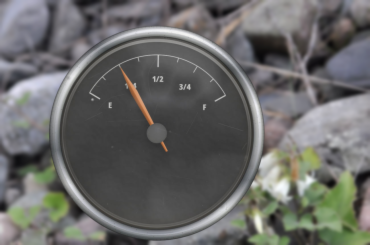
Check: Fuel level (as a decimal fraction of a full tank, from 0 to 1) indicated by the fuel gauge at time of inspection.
0.25
